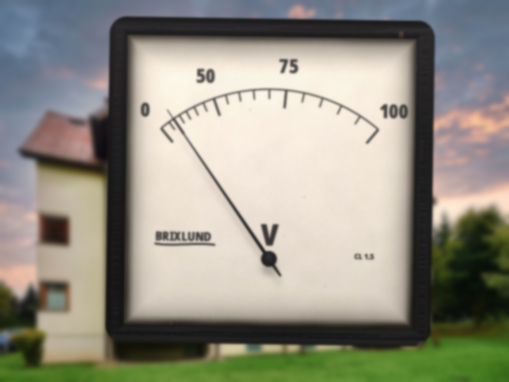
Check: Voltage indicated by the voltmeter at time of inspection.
25 V
